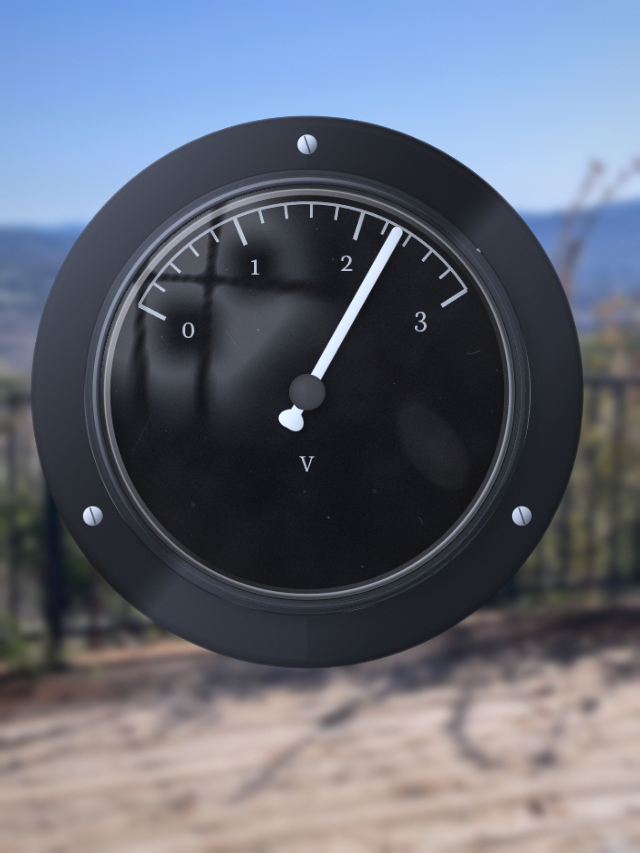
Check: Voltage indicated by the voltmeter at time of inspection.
2.3 V
